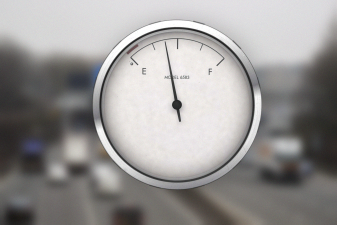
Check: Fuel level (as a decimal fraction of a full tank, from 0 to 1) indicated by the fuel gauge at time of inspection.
0.375
